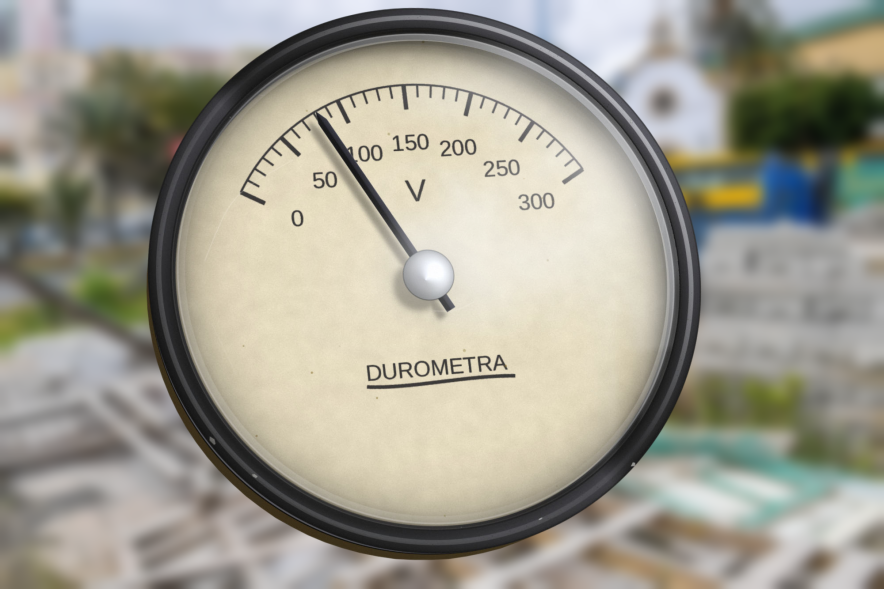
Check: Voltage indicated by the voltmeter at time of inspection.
80 V
